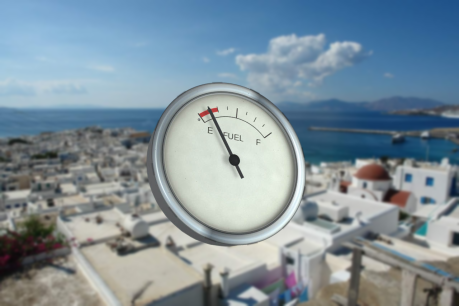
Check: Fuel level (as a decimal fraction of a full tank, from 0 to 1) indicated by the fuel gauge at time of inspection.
0.125
